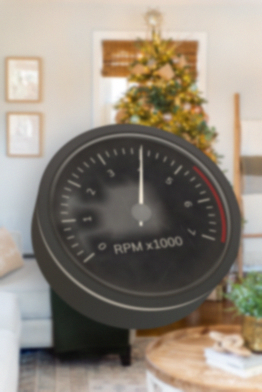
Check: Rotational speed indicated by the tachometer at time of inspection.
4000 rpm
